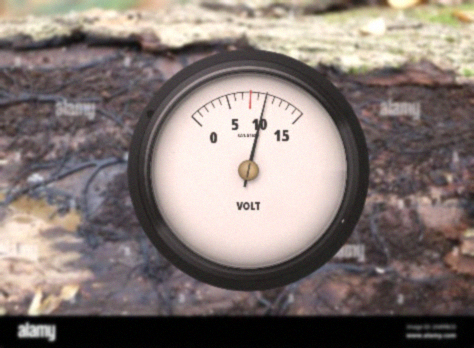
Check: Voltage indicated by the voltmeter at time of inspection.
10 V
